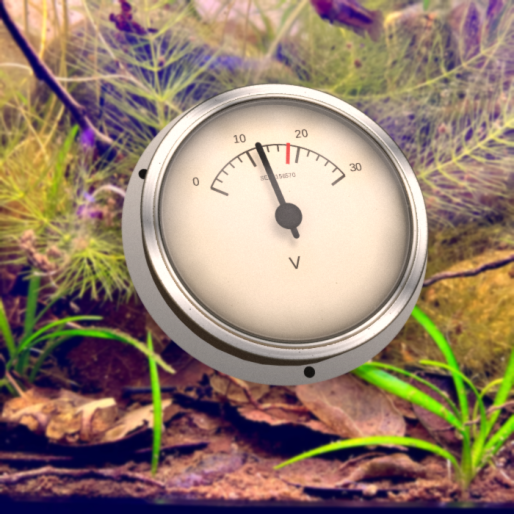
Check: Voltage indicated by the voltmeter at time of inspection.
12 V
